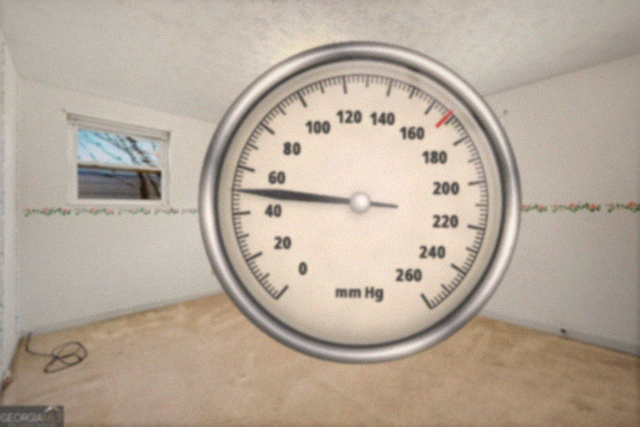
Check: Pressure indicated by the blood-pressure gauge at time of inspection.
50 mmHg
